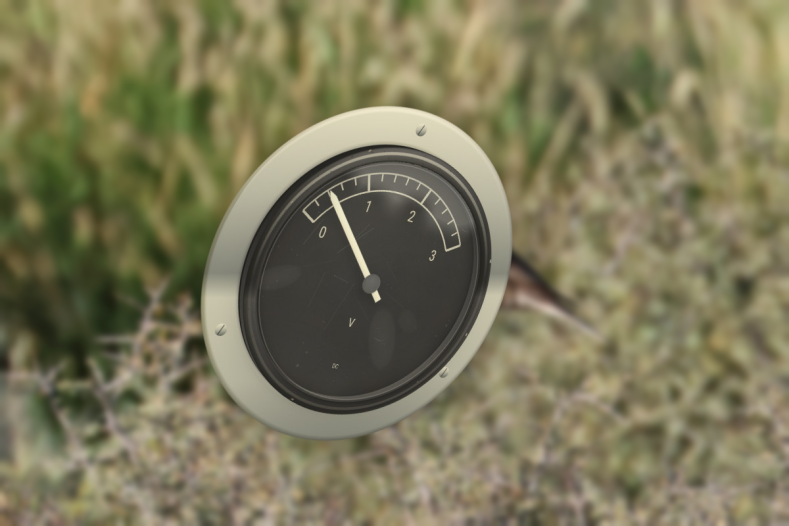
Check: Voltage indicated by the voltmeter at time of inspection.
0.4 V
